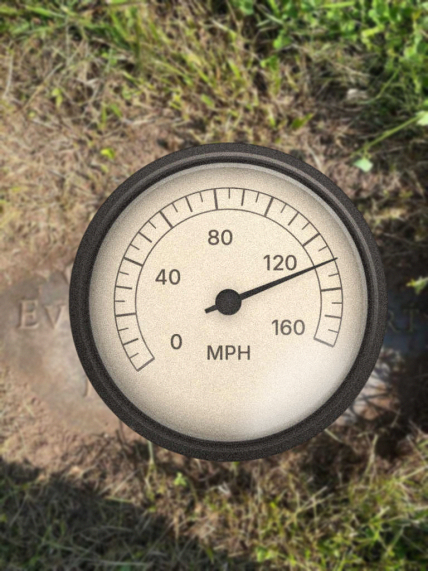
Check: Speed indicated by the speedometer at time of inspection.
130 mph
